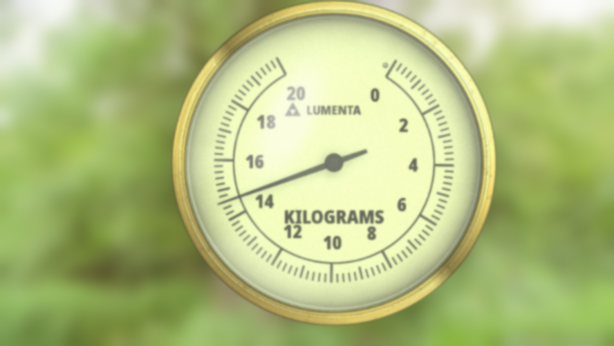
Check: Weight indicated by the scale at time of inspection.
14.6 kg
